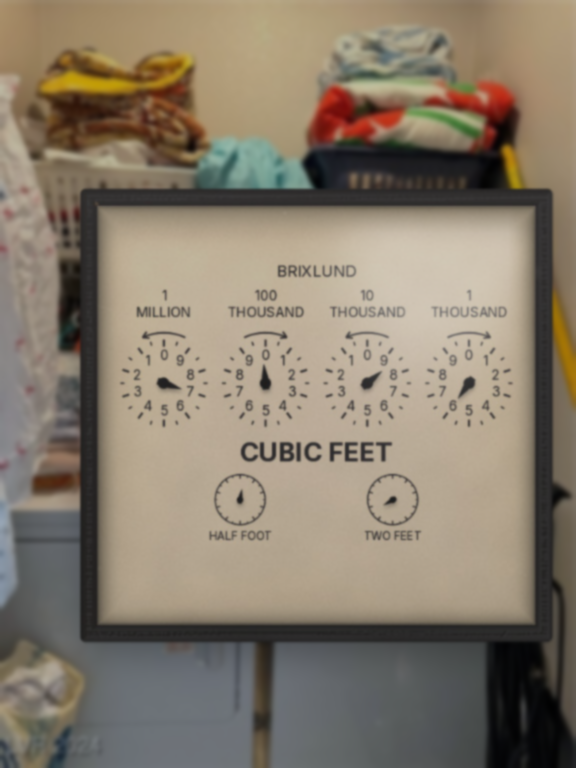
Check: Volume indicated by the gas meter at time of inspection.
698600 ft³
